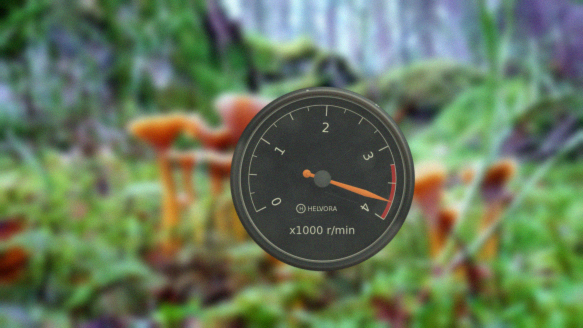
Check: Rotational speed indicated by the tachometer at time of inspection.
3750 rpm
